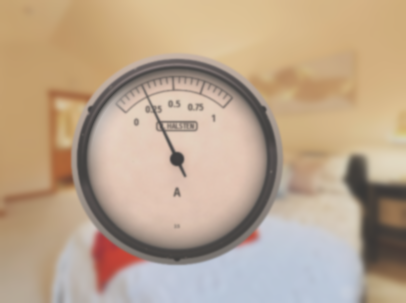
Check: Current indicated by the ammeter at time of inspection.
0.25 A
